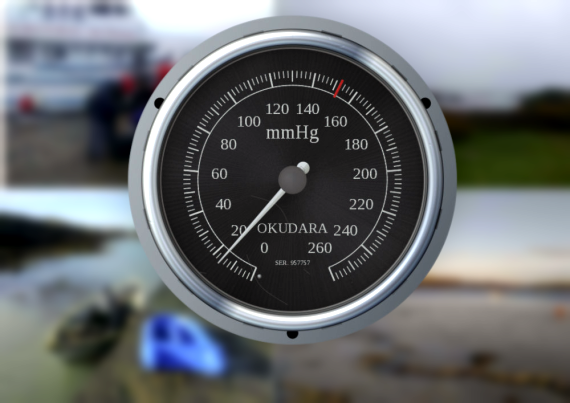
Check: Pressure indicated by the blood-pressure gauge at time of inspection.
16 mmHg
